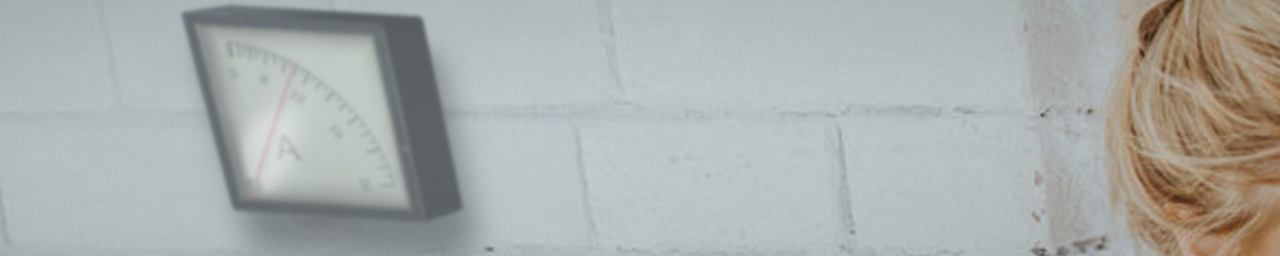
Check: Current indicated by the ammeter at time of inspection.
11 A
